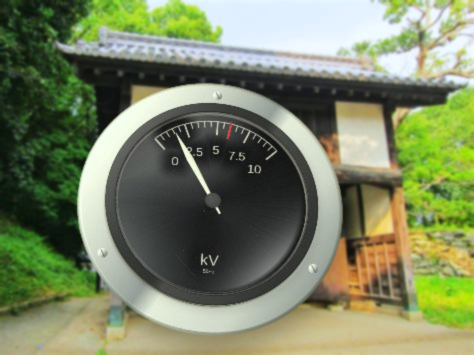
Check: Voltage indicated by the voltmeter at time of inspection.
1.5 kV
